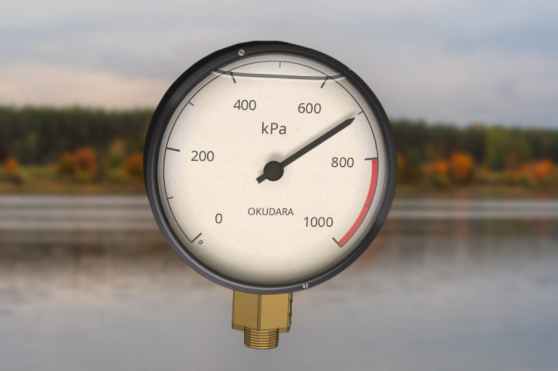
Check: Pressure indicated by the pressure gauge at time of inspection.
700 kPa
